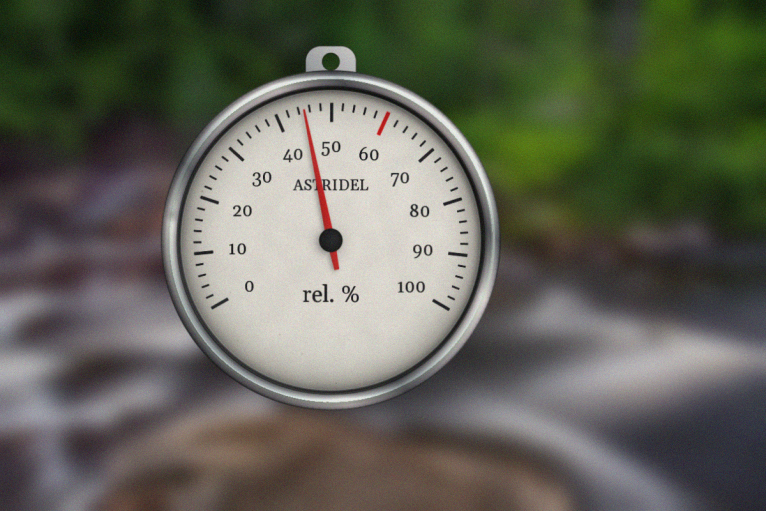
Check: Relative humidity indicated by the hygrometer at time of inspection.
45 %
